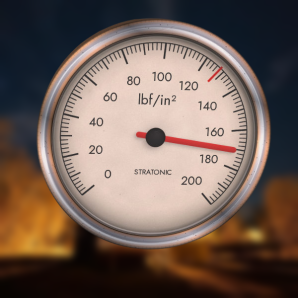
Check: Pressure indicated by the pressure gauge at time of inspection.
170 psi
